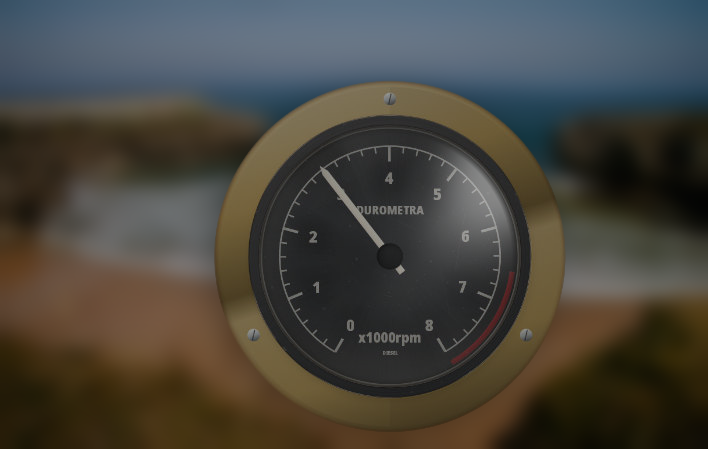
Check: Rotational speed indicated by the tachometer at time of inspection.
3000 rpm
